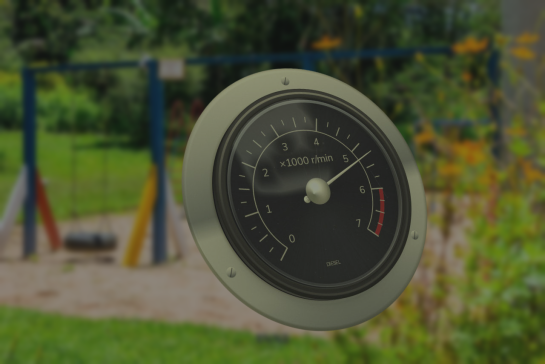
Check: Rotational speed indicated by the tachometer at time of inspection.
5250 rpm
